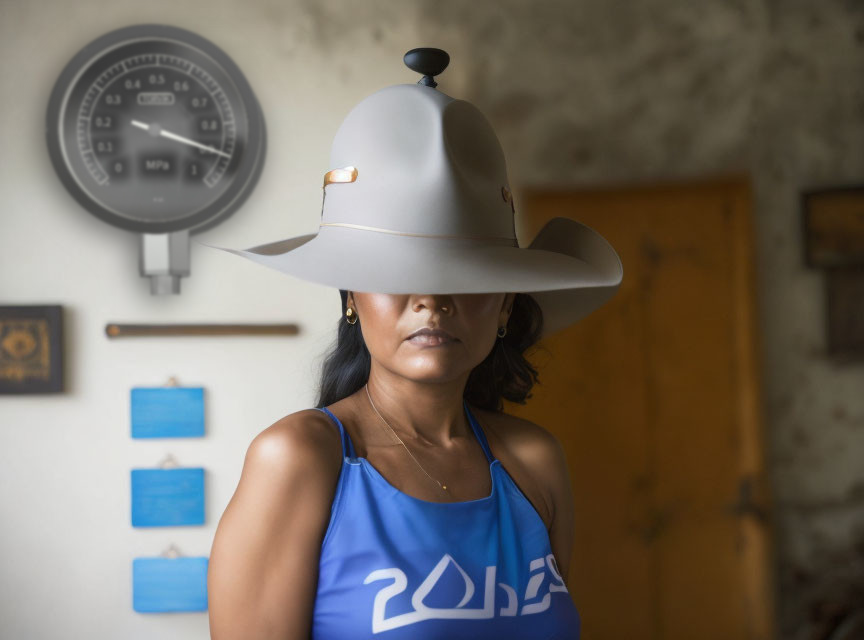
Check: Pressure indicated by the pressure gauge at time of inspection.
0.9 MPa
